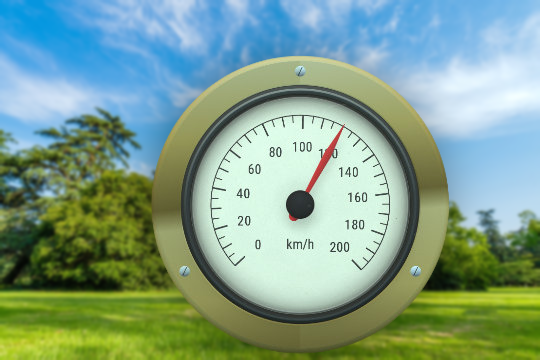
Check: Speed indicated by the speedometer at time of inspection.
120 km/h
